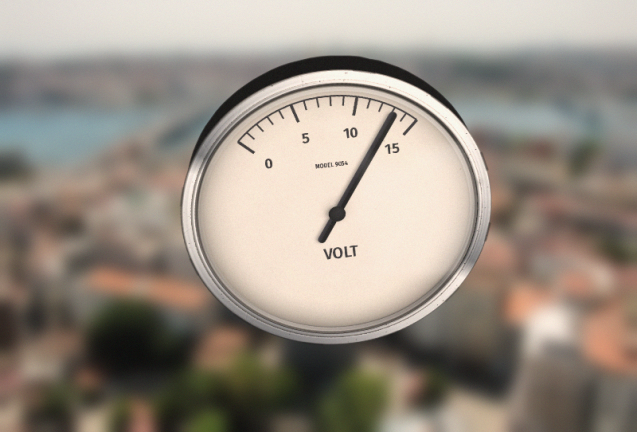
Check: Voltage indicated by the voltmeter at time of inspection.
13 V
